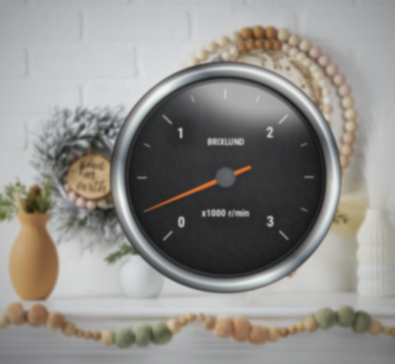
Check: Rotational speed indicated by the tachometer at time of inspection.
250 rpm
